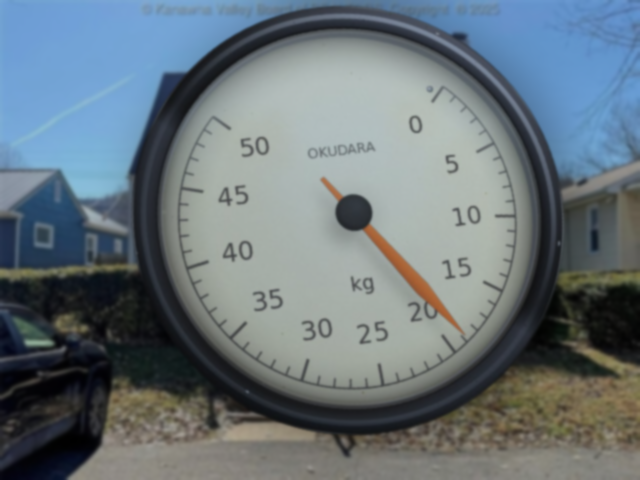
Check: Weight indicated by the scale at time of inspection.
19 kg
